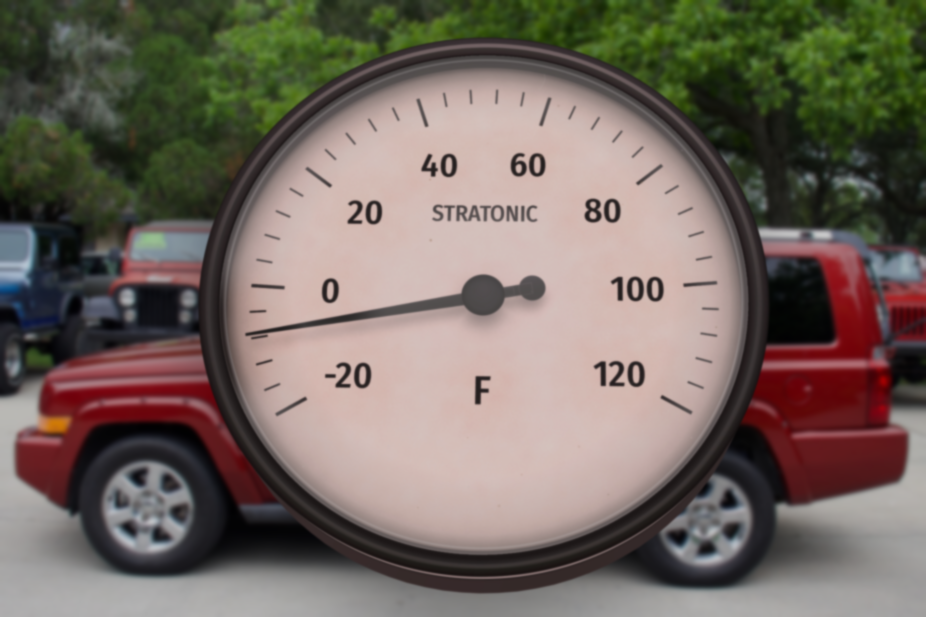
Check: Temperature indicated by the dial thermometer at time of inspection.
-8 °F
